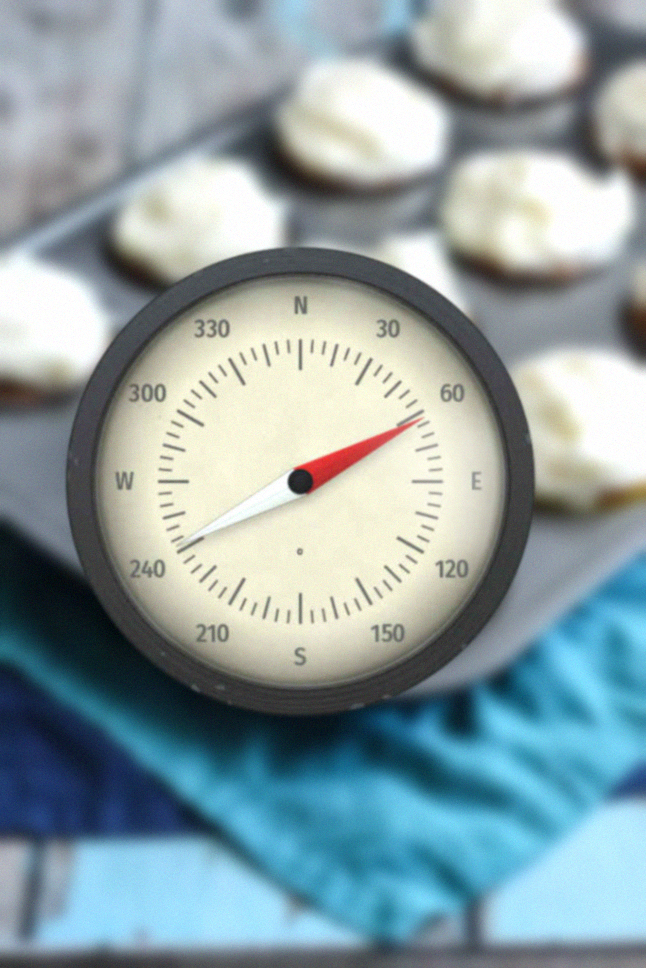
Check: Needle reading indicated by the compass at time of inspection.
62.5 °
